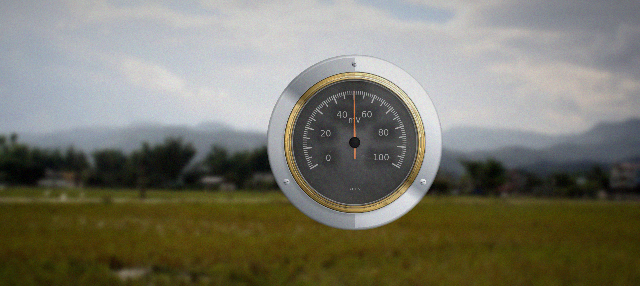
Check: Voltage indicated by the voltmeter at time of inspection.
50 mV
